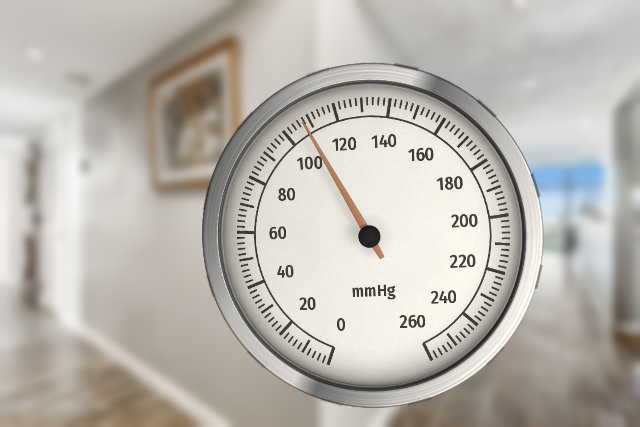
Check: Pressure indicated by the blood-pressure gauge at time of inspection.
108 mmHg
